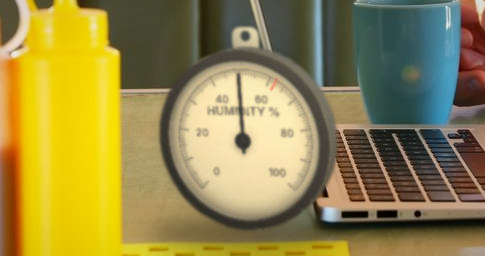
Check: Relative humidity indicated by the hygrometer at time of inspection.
50 %
